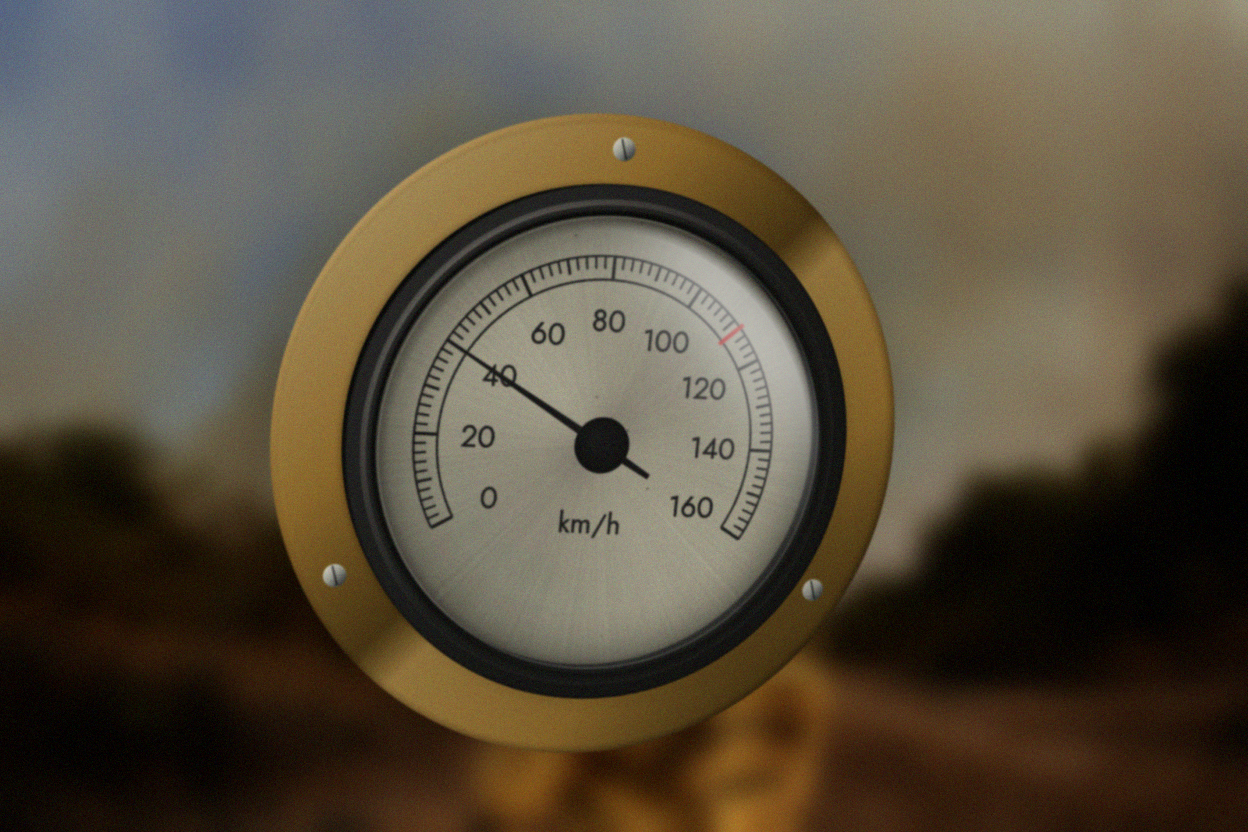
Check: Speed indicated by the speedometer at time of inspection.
40 km/h
